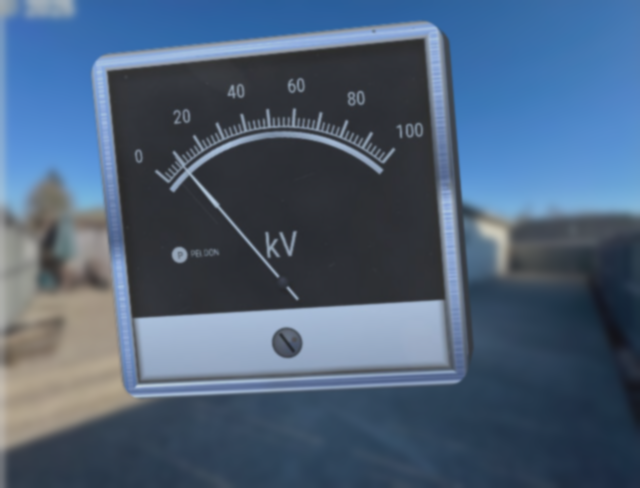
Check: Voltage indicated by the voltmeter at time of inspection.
10 kV
